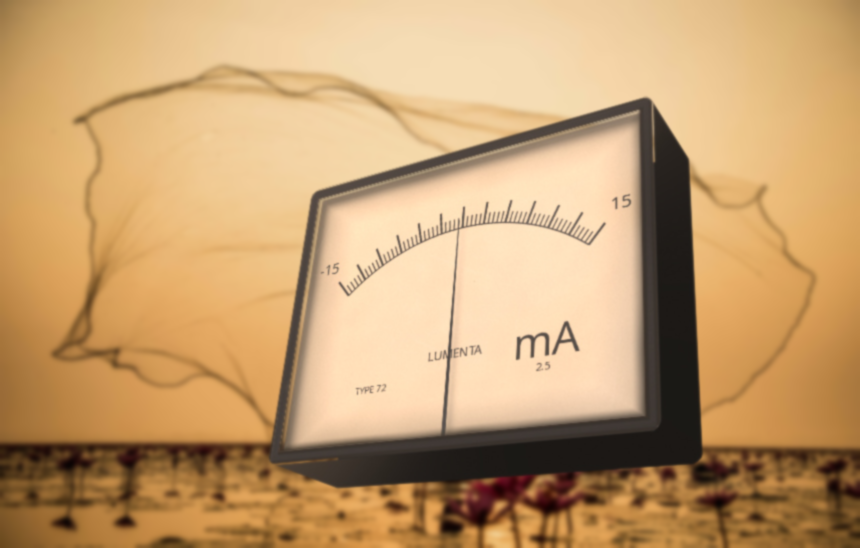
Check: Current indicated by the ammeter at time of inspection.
0 mA
